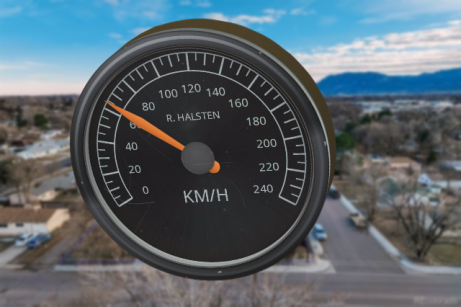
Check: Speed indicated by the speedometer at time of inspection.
65 km/h
